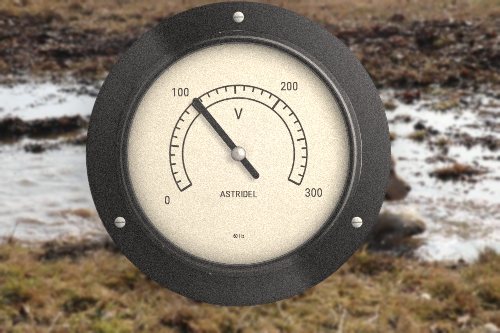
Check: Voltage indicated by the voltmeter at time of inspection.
105 V
